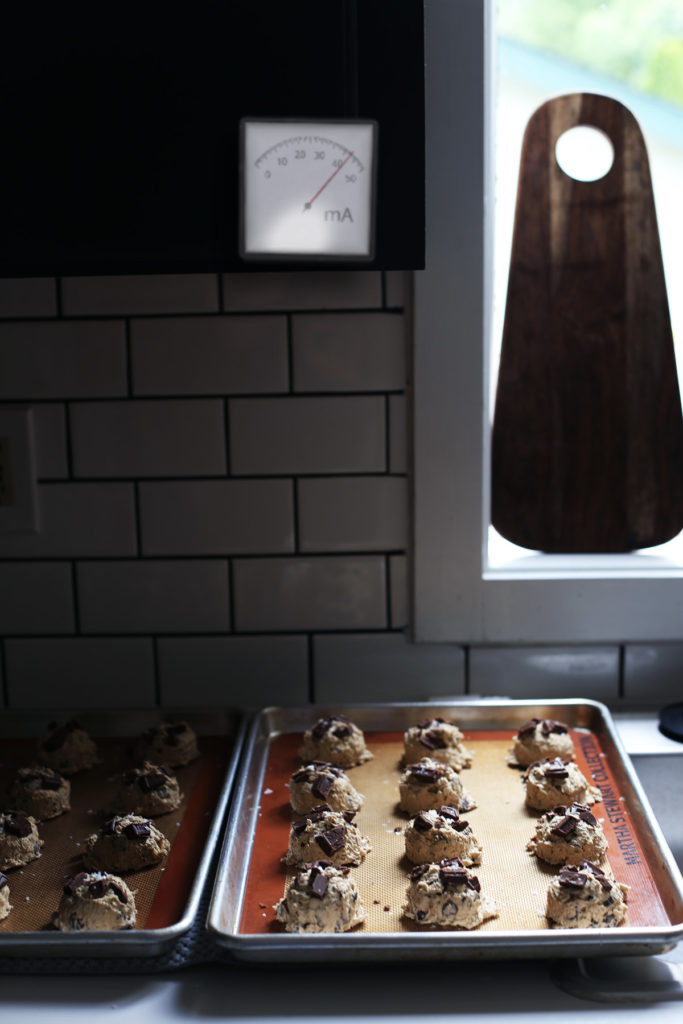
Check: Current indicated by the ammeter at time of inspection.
42.5 mA
